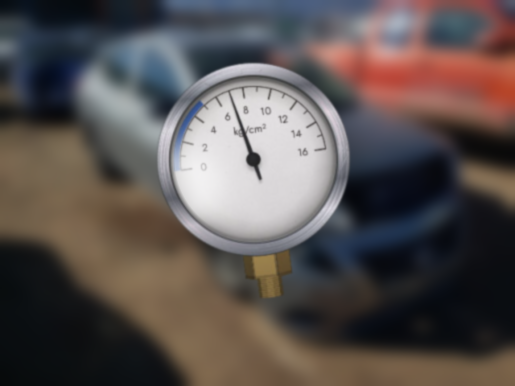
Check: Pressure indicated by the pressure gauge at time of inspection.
7 kg/cm²
